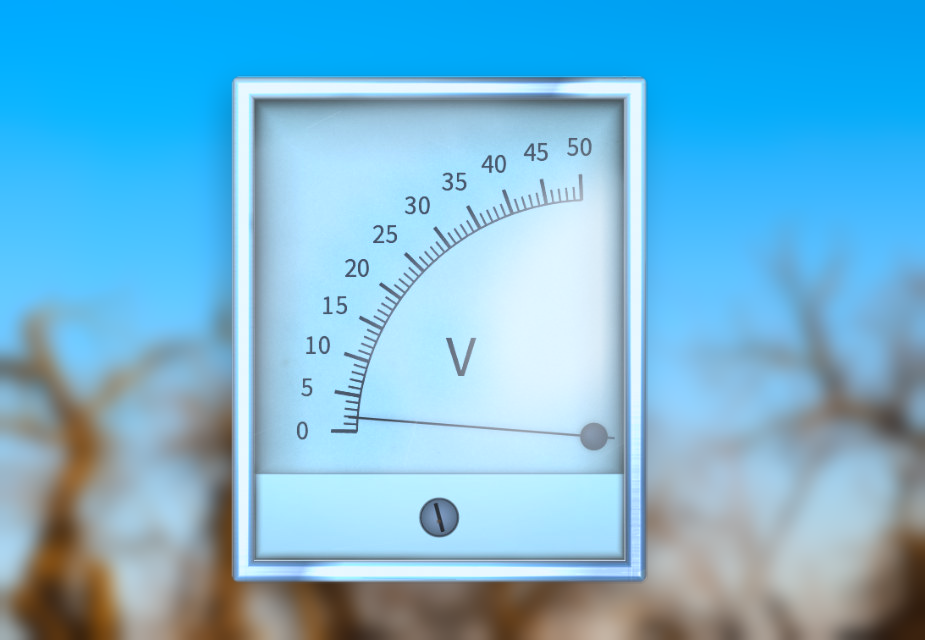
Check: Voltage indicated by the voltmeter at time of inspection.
2 V
